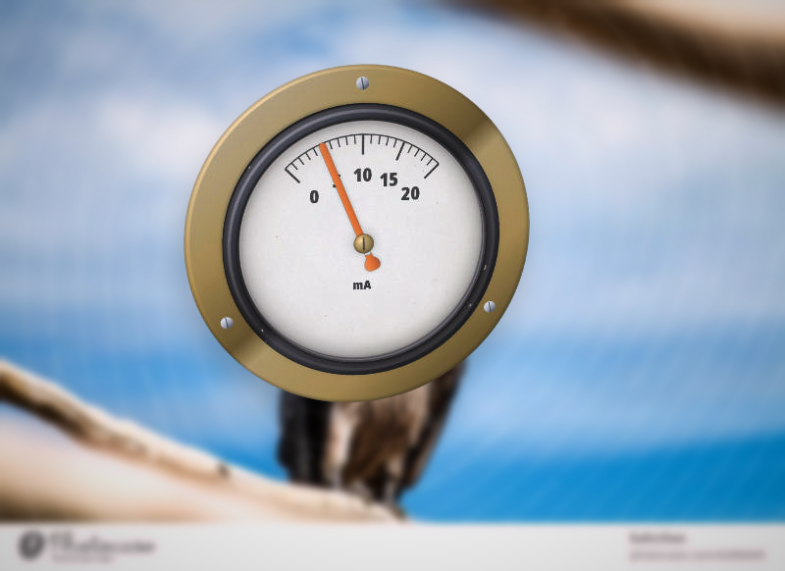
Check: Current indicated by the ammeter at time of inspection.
5 mA
